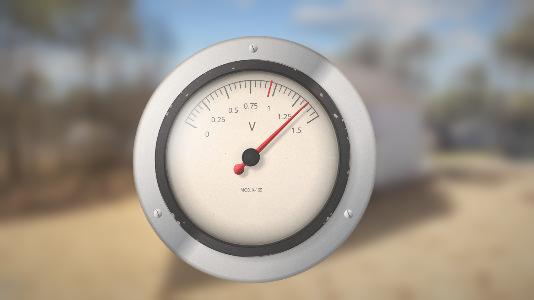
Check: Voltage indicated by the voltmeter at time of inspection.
1.35 V
